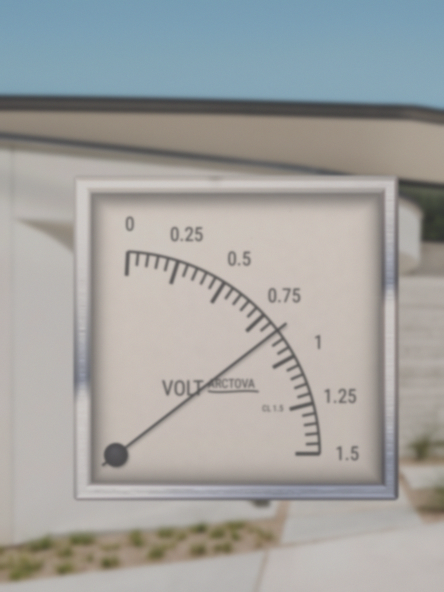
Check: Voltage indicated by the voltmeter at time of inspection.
0.85 V
